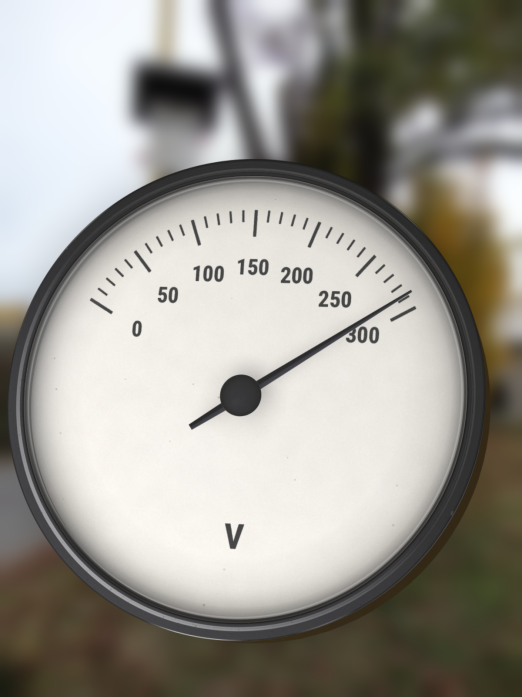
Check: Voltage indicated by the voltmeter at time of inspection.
290 V
